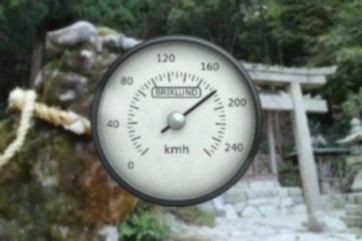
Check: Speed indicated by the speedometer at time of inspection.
180 km/h
